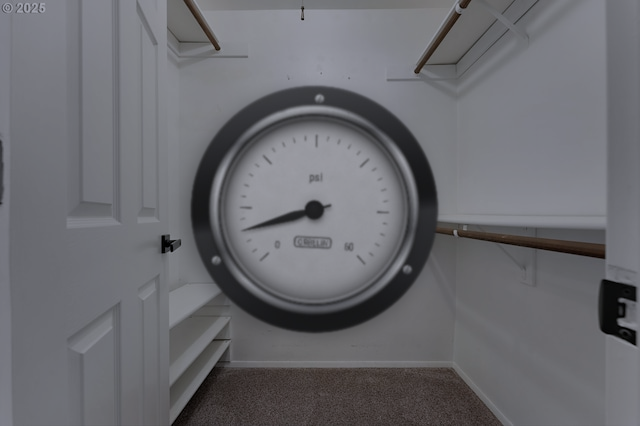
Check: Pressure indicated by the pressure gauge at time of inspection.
6 psi
